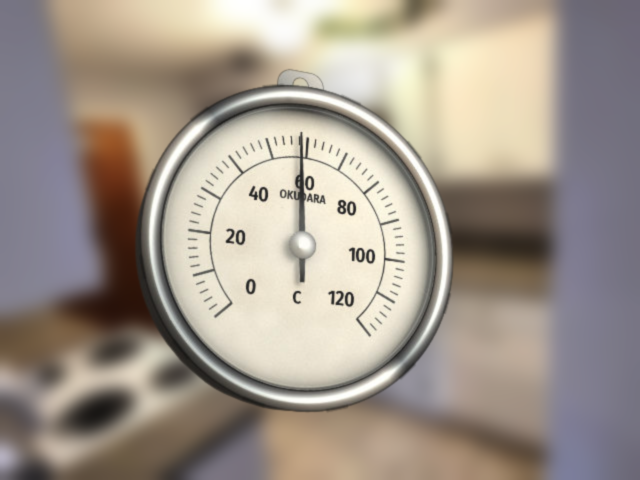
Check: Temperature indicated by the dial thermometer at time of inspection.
58 °C
